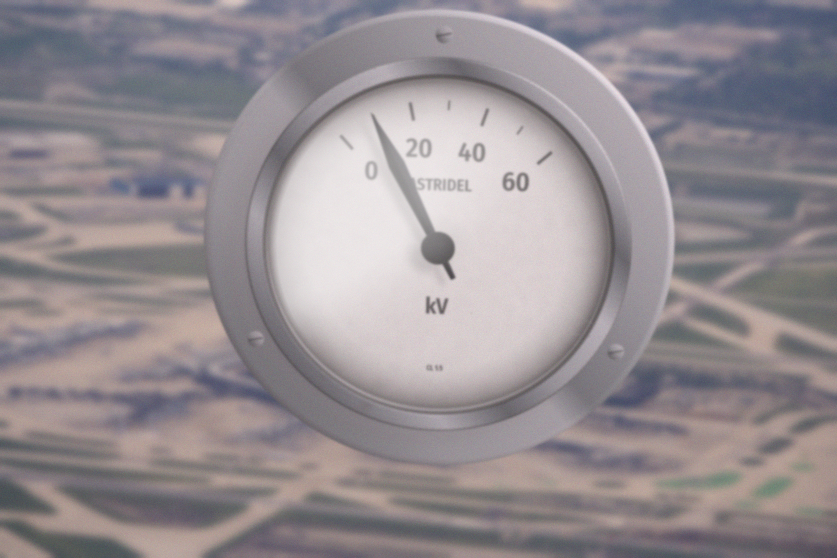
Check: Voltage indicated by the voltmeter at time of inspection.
10 kV
